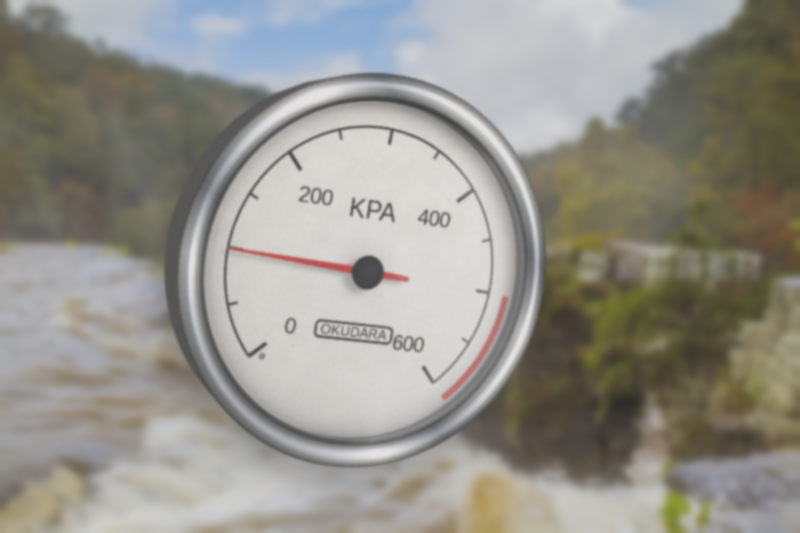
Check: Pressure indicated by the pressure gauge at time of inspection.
100 kPa
